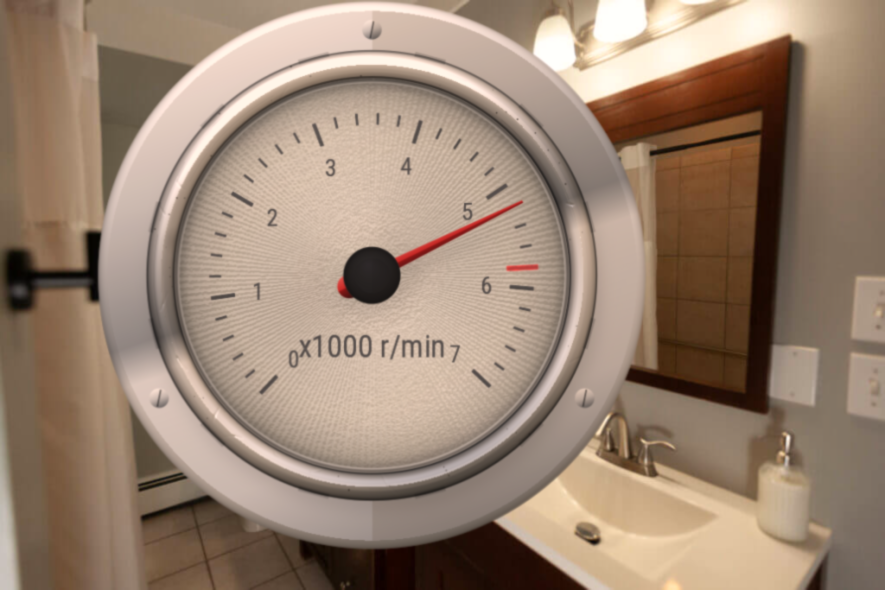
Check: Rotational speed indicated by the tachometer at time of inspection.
5200 rpm
